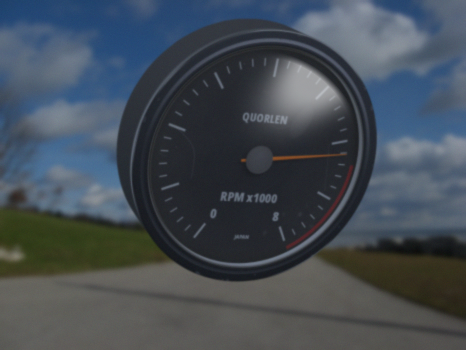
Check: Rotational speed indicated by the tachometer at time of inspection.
6200 rpm
